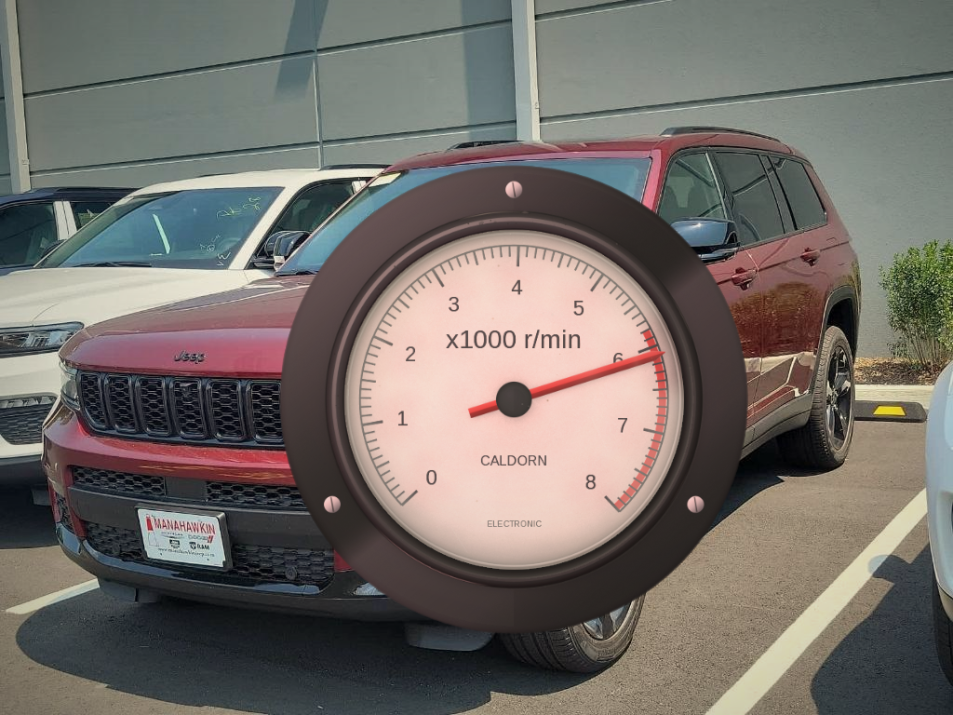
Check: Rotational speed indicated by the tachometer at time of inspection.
6100 rpm
